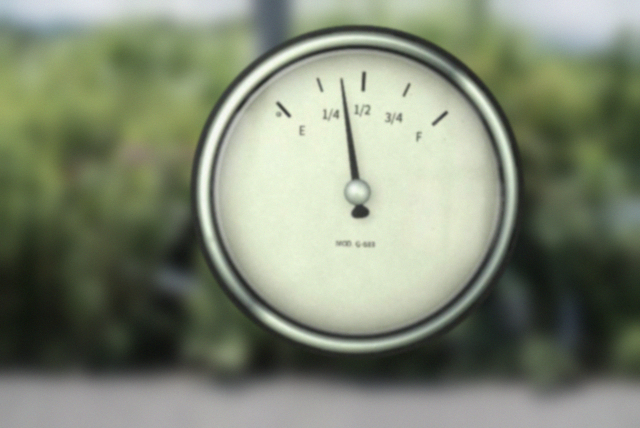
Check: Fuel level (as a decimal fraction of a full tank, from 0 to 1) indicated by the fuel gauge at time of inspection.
0.375
